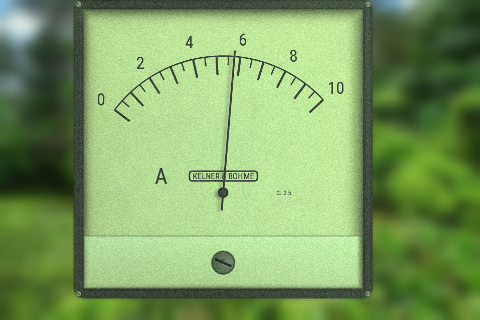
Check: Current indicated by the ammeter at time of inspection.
5.75 A
